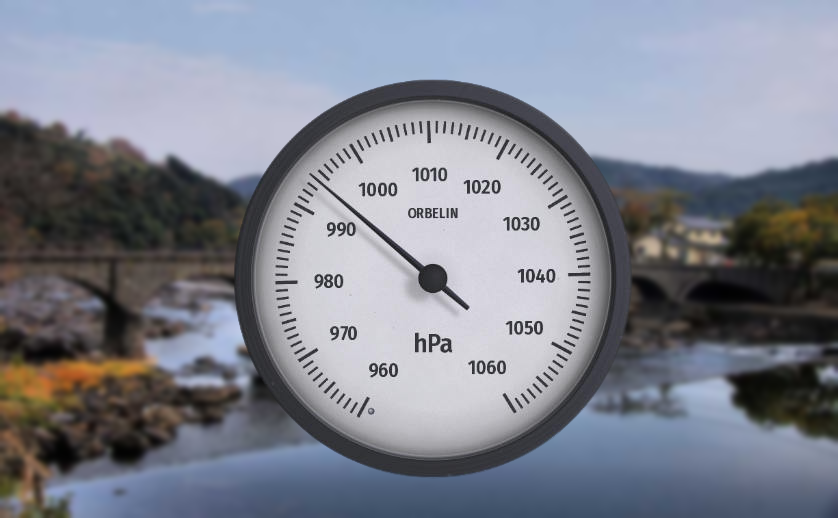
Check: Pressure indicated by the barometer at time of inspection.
994 hPa
